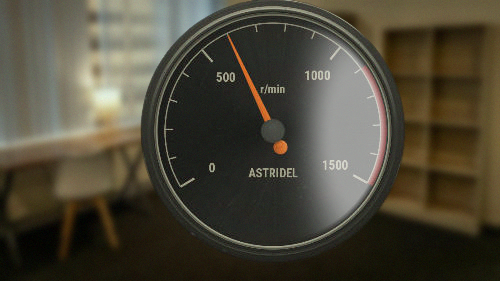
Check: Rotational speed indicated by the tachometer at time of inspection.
600 rpm
